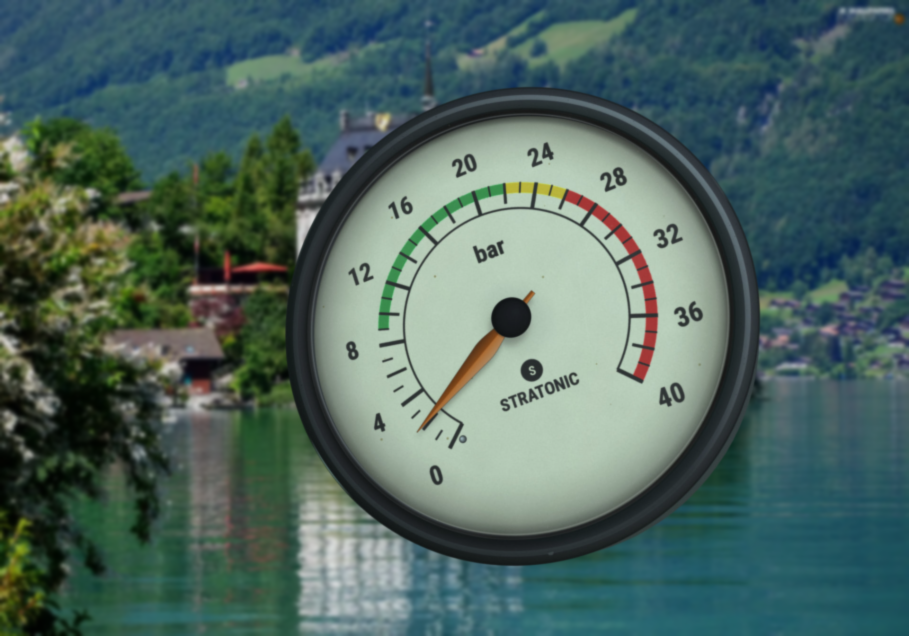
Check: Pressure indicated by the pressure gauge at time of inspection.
2 bar
